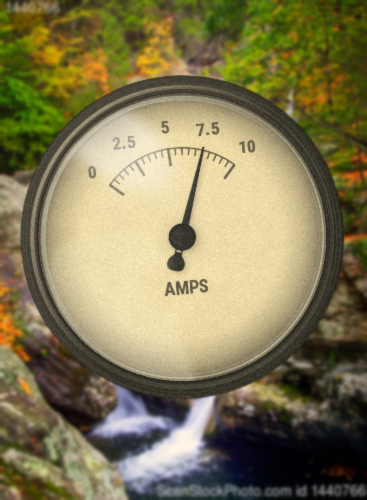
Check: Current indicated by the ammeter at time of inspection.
7.5 A
